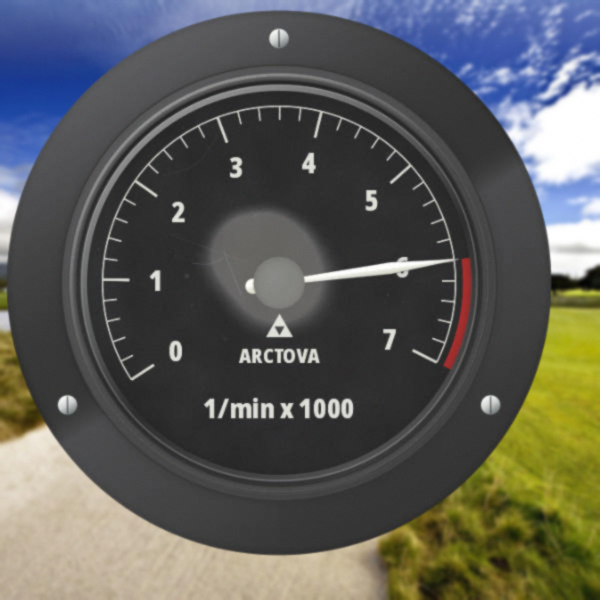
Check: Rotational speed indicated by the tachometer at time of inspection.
6000 rpm
